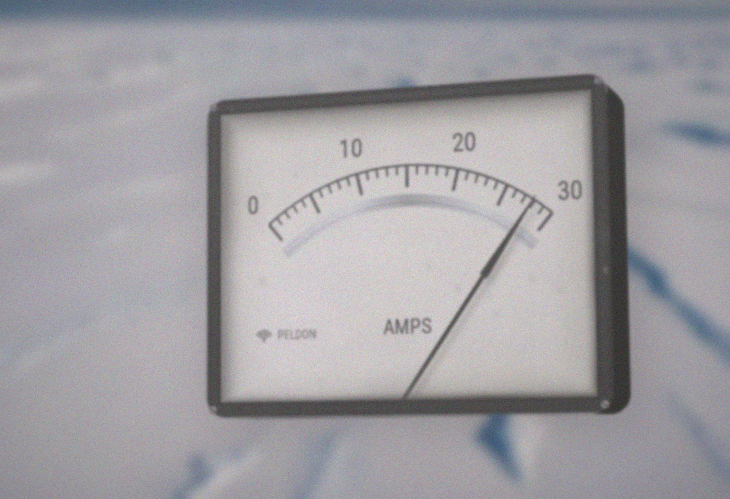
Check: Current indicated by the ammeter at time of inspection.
28 A
